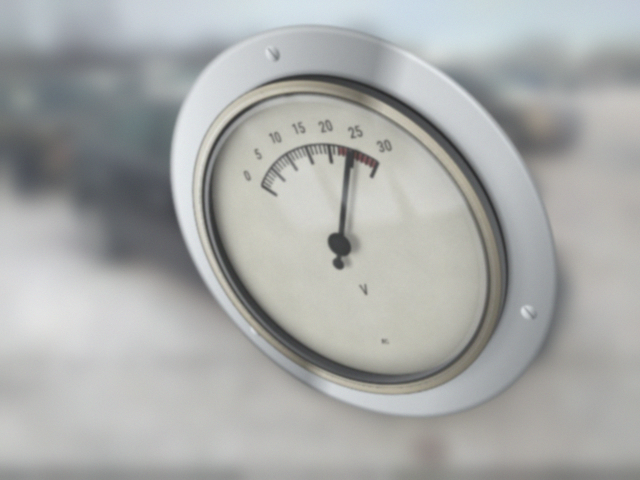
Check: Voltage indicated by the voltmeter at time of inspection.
25 V
